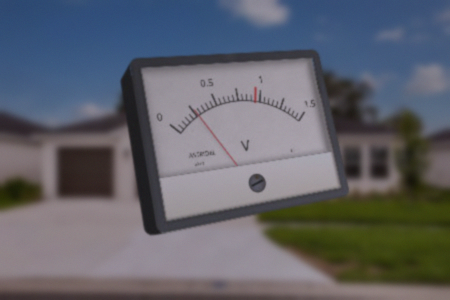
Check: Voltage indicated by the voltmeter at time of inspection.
0.25 V
